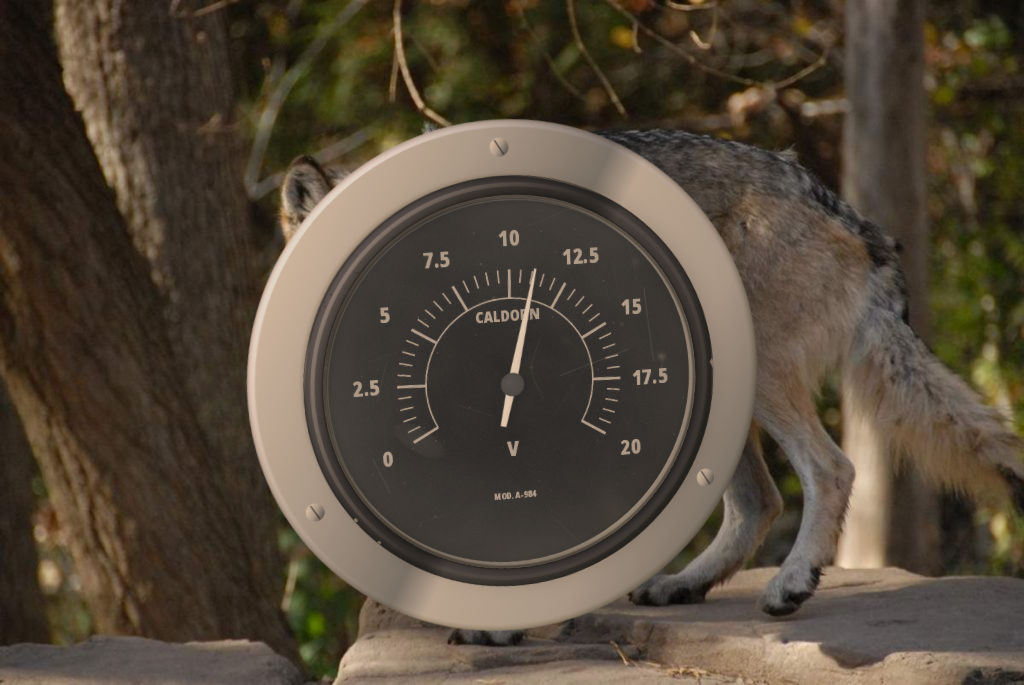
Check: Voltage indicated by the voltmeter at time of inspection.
11 V
